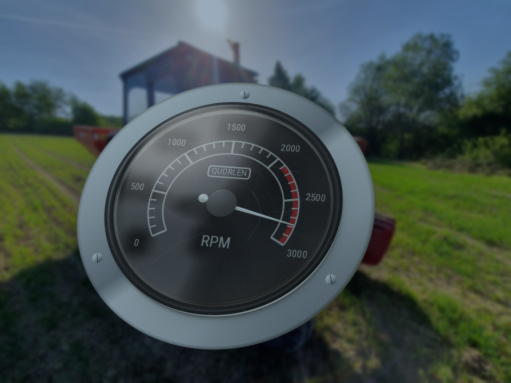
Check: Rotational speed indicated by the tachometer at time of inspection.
2800 rpm
